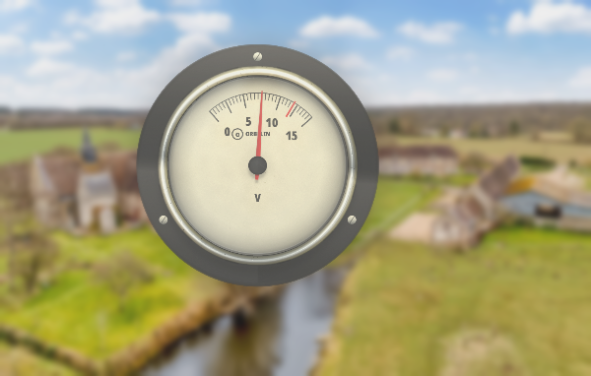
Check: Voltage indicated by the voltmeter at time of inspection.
7.5 V
